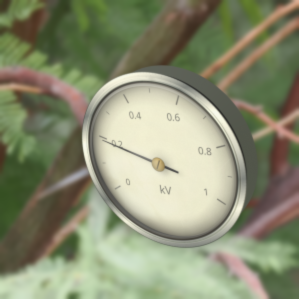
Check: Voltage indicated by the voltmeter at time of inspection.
0.2 kV
